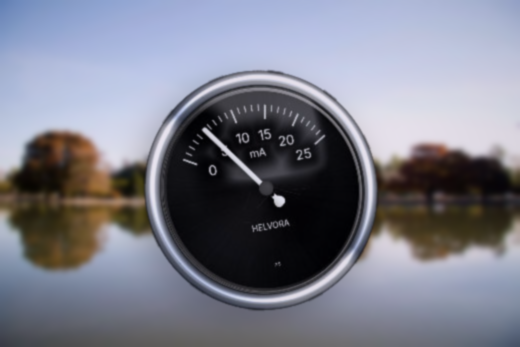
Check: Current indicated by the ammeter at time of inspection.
5 mA
